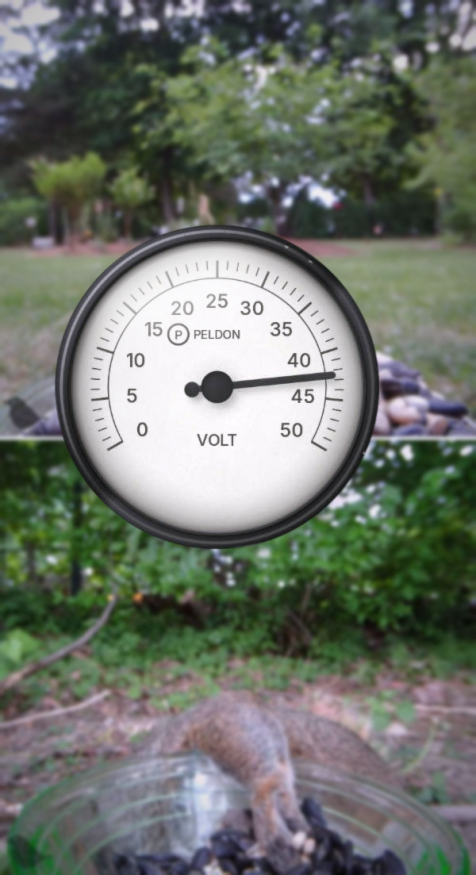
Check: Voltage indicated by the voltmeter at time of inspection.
42.5 V
